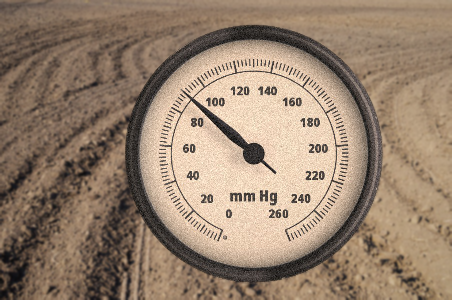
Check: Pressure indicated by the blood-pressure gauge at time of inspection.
90 mmHg
